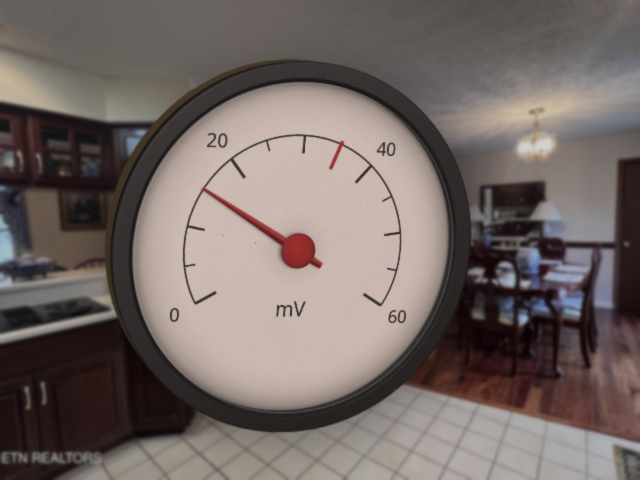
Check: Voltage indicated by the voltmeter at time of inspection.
15 mV
